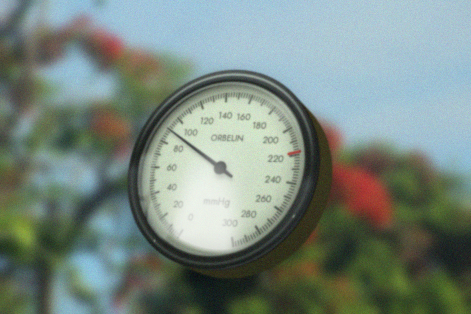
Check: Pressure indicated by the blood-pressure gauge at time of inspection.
90 mmHg
